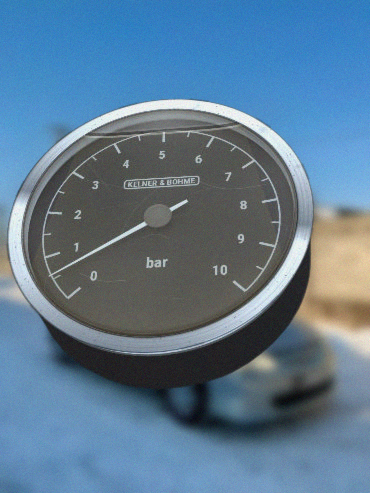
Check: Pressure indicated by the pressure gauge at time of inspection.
0.5 bar
